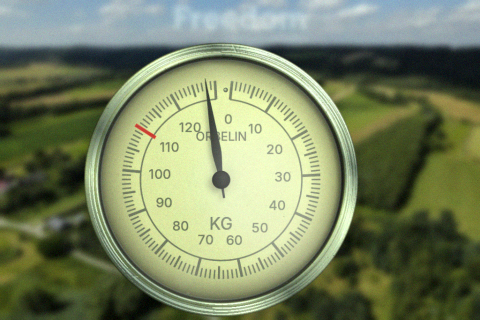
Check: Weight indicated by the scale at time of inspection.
128 kg
